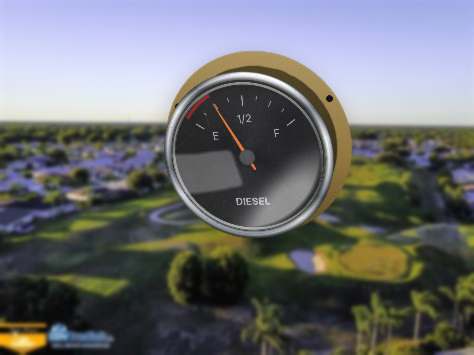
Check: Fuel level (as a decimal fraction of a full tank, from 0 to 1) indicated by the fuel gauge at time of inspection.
0.25
